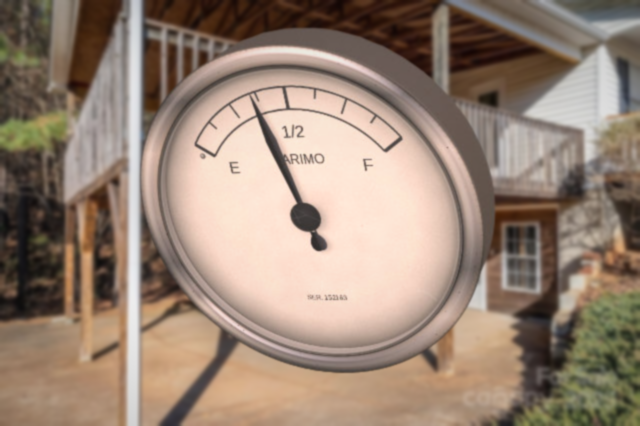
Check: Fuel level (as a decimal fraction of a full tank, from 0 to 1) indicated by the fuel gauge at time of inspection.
0.375
